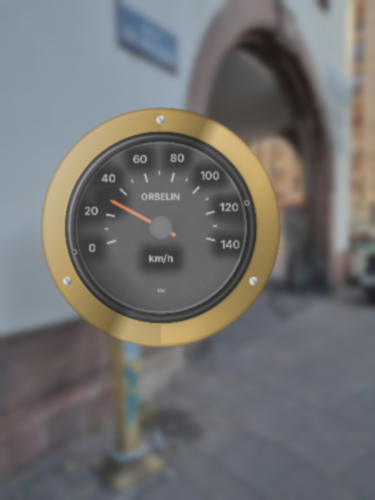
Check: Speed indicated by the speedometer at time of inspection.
30 km/h
